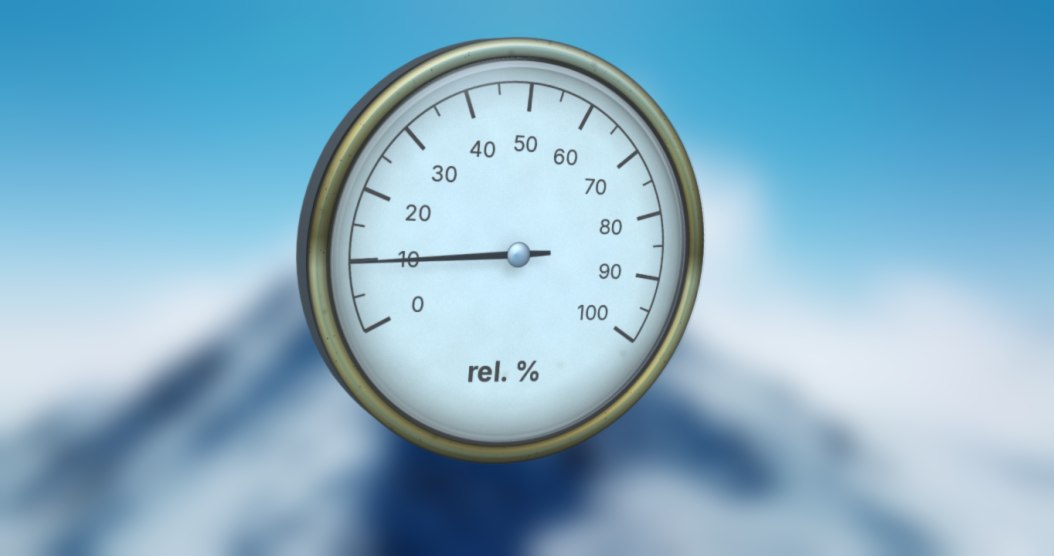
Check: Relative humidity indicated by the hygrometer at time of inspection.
10 %
